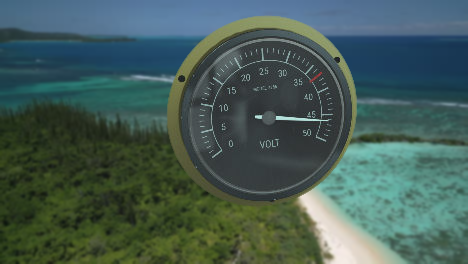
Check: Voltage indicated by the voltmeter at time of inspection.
46 V
